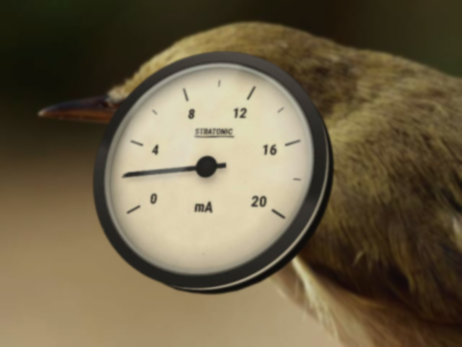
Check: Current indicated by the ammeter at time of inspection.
2 mA
